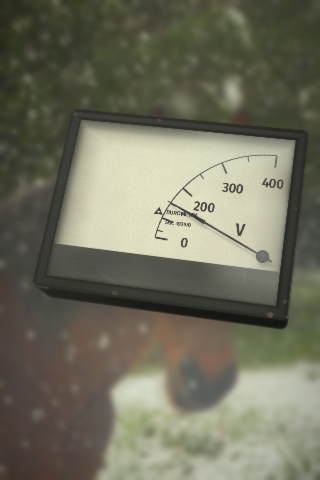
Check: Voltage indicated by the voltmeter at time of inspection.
150 V
